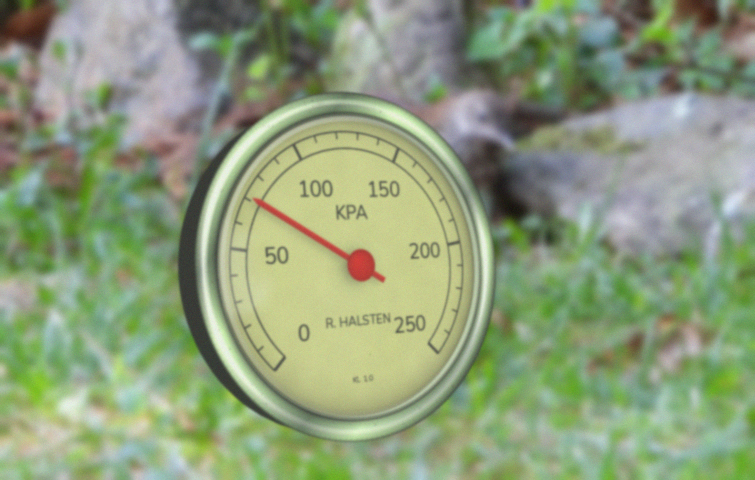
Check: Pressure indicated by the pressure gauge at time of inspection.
70 kPa
